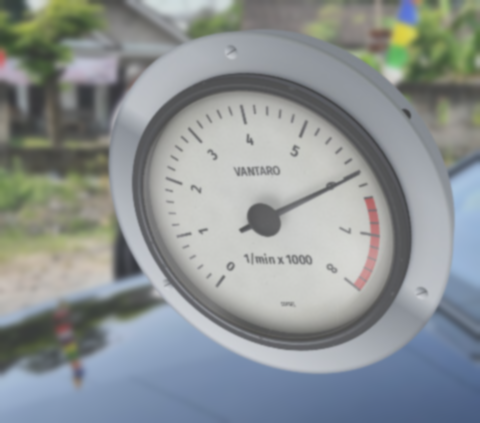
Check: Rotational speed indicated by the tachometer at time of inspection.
6000 rpm
